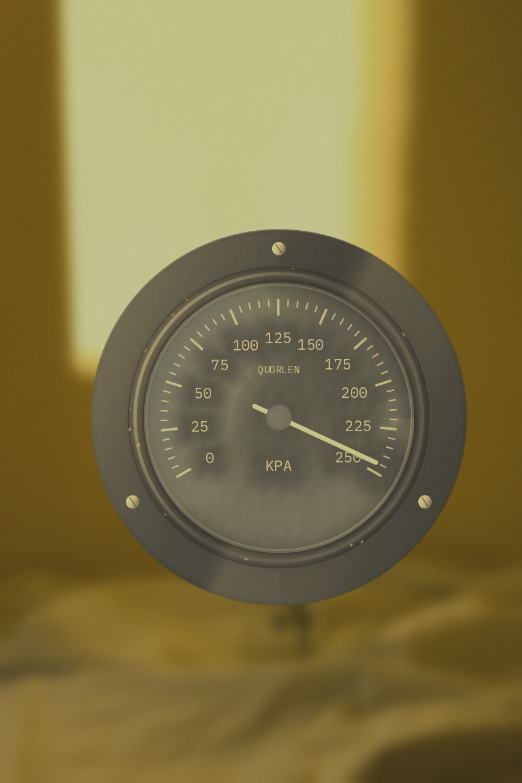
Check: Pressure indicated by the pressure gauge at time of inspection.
245 kPa
